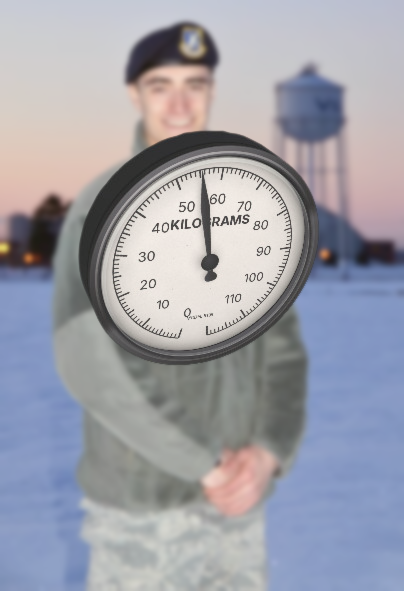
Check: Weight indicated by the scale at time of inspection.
55 kg
